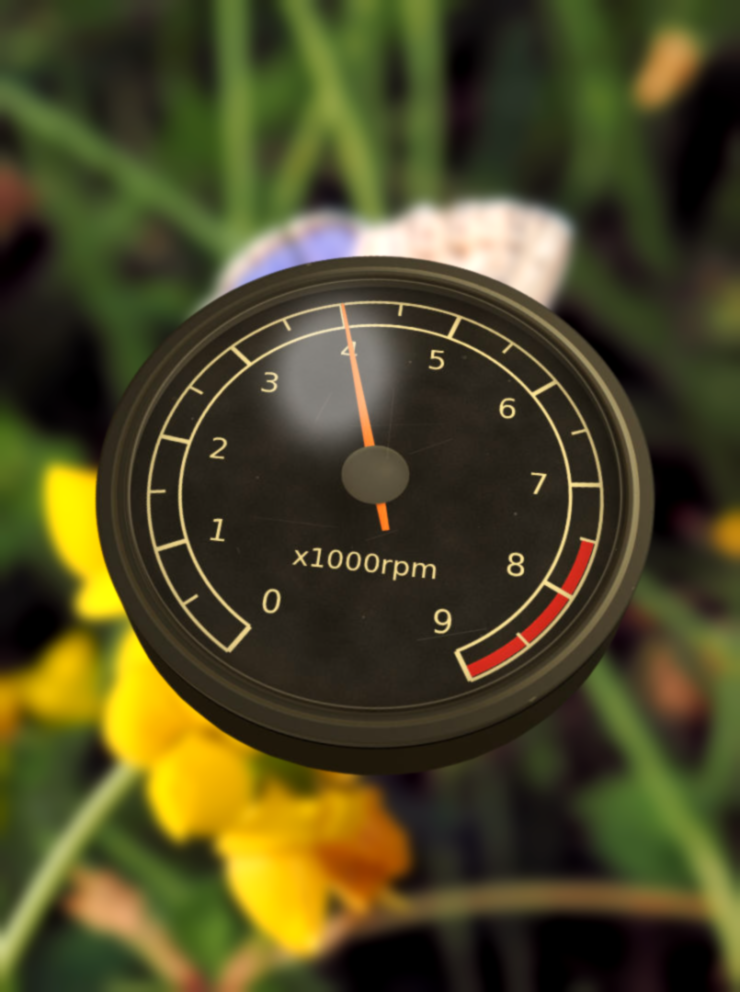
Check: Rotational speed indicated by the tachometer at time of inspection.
4000 rpm
